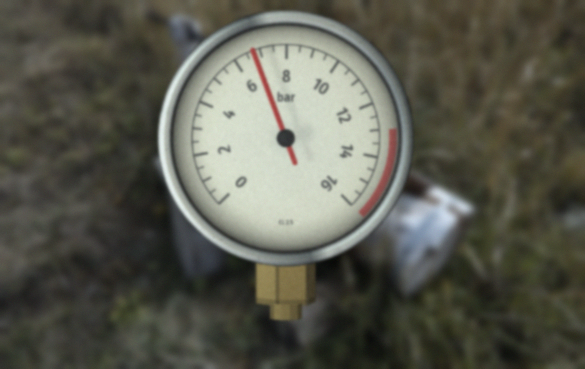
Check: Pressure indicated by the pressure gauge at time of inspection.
6.75 bar
